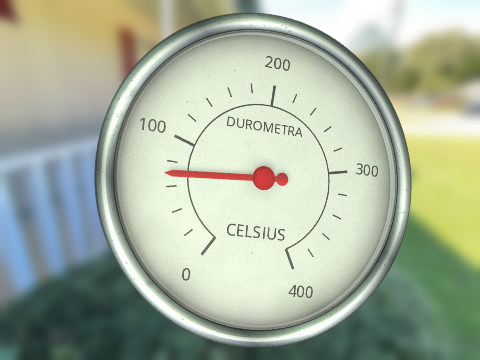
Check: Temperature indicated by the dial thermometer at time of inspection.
70 °C
